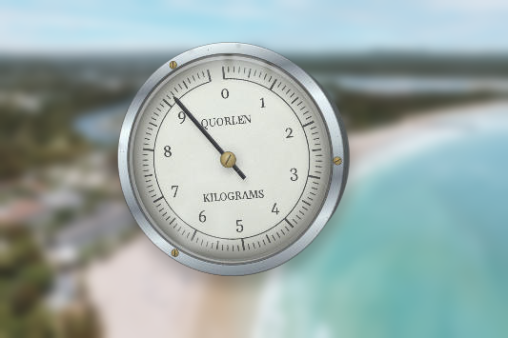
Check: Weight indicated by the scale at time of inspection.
9.2 kg
